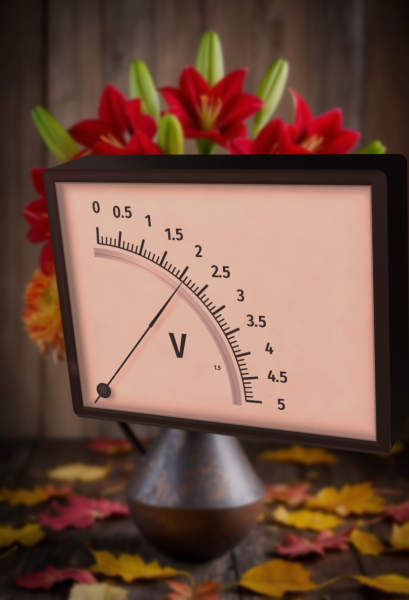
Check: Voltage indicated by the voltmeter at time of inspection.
2.1 V
